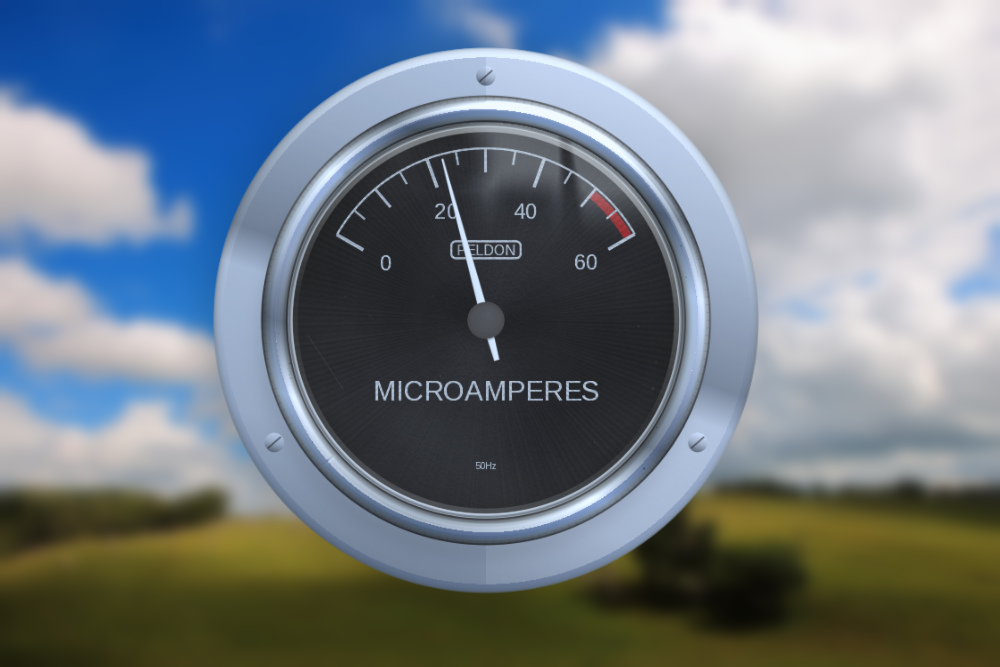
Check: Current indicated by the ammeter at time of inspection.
22.5 µA
